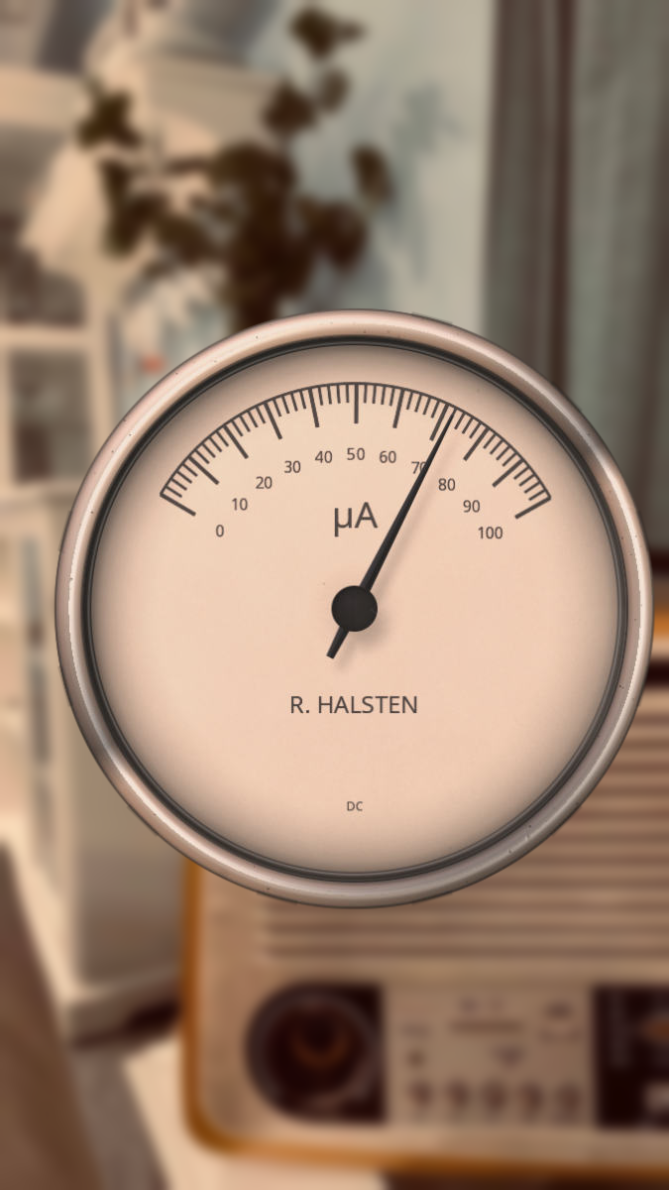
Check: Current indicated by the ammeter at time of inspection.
72 µA
